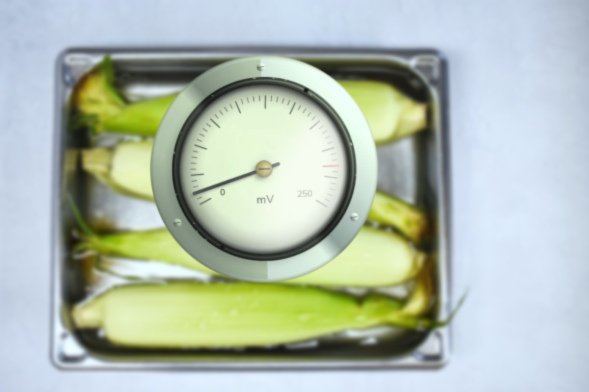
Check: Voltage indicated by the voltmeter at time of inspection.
10 mV
